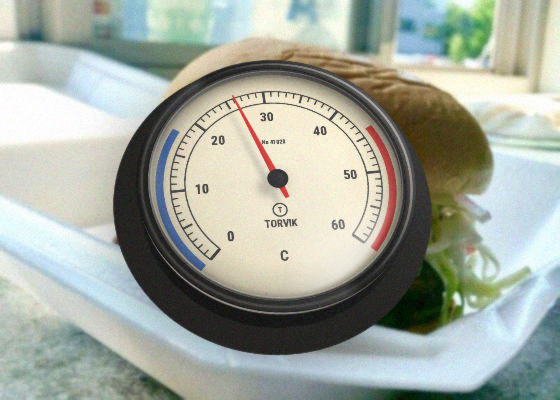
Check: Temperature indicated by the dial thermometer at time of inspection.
26 °C
